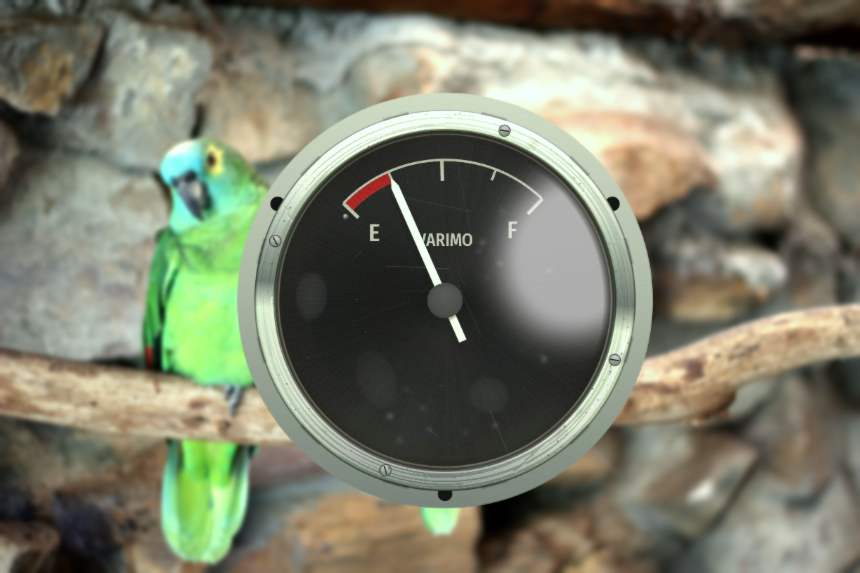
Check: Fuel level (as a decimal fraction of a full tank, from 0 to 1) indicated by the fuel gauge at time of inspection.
0.25
